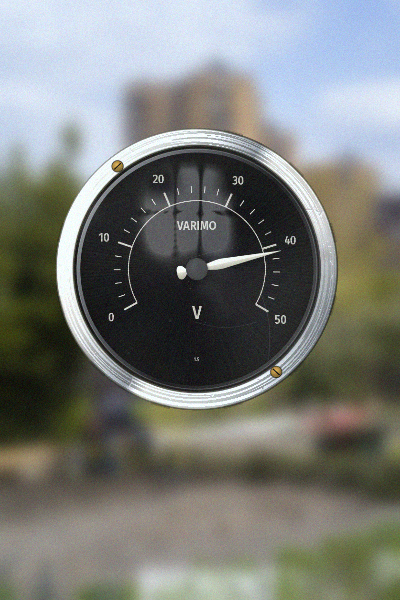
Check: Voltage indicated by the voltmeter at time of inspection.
41 V
